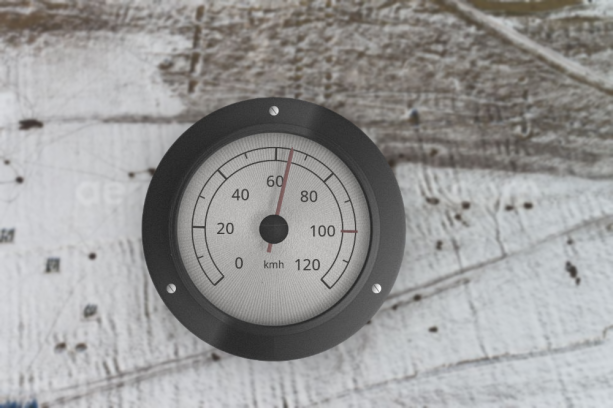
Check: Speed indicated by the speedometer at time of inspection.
65 km/h
